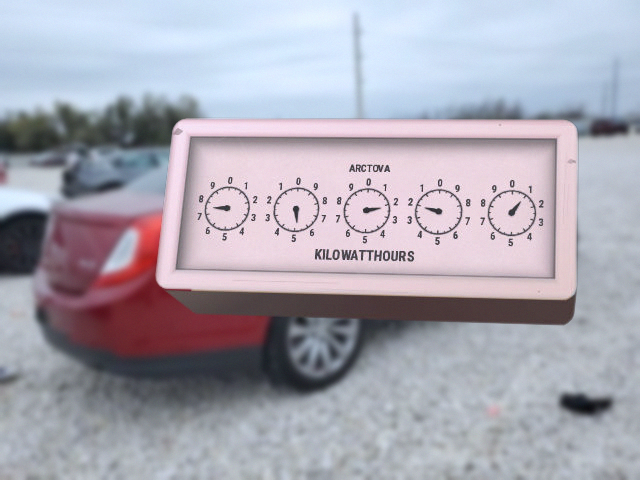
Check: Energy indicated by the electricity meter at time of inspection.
75221 kWh
